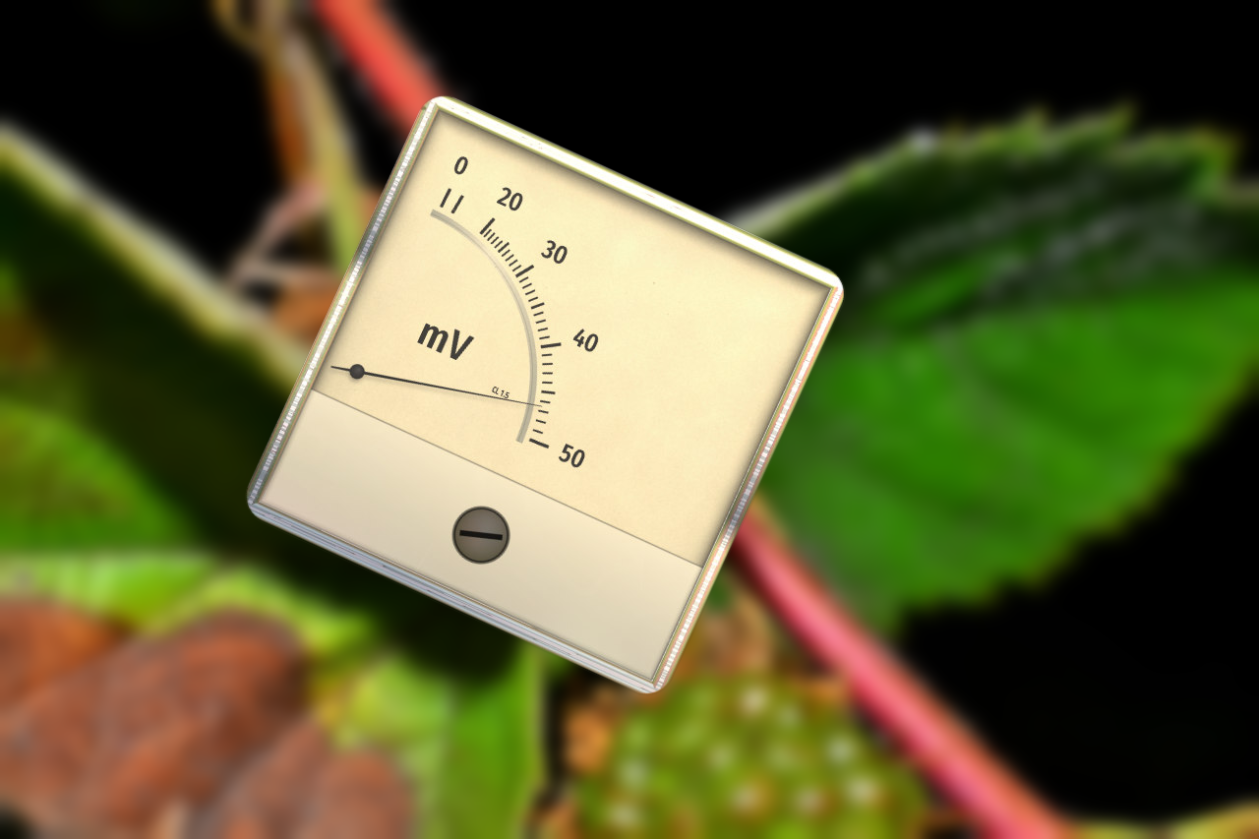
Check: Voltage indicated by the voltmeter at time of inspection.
46.5 mV
